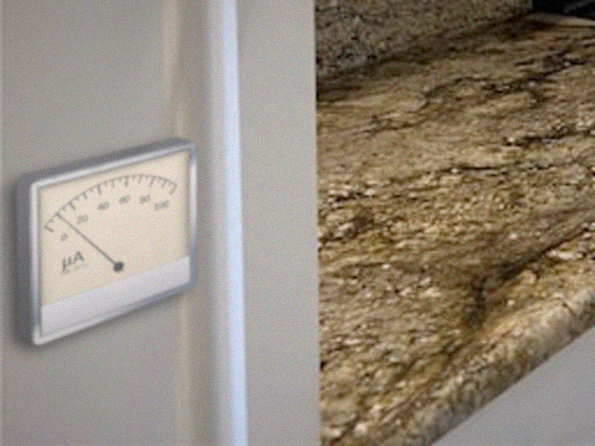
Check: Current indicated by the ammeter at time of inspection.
10 µA
